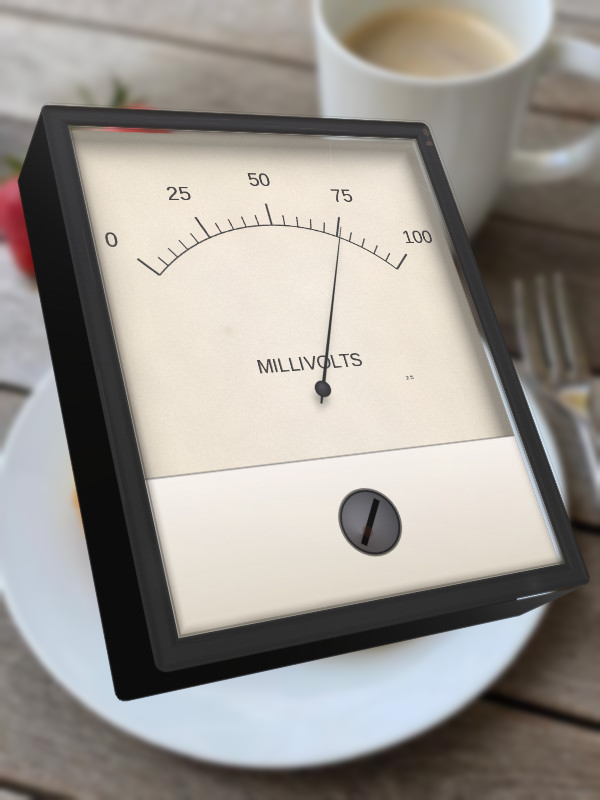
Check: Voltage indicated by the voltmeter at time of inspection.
75 mV
